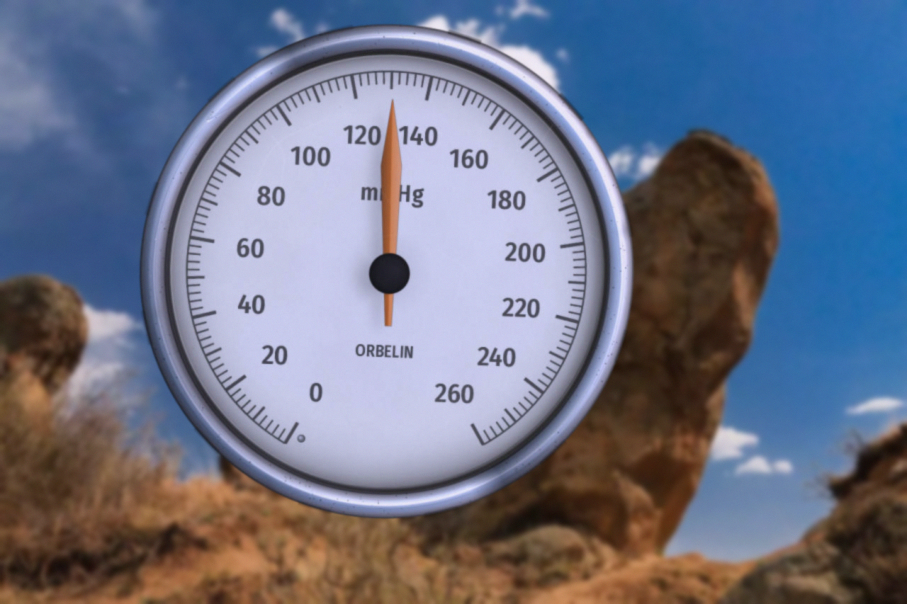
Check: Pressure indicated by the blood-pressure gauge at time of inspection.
130 mmHg
